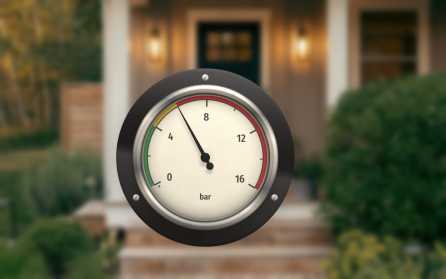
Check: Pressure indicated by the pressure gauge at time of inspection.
6 bar
